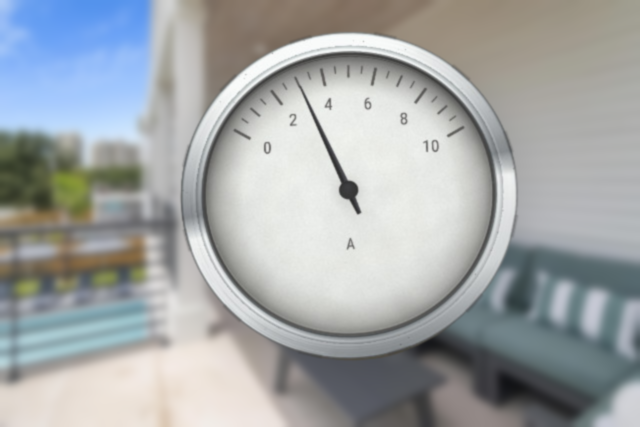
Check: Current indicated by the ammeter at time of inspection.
3 A
